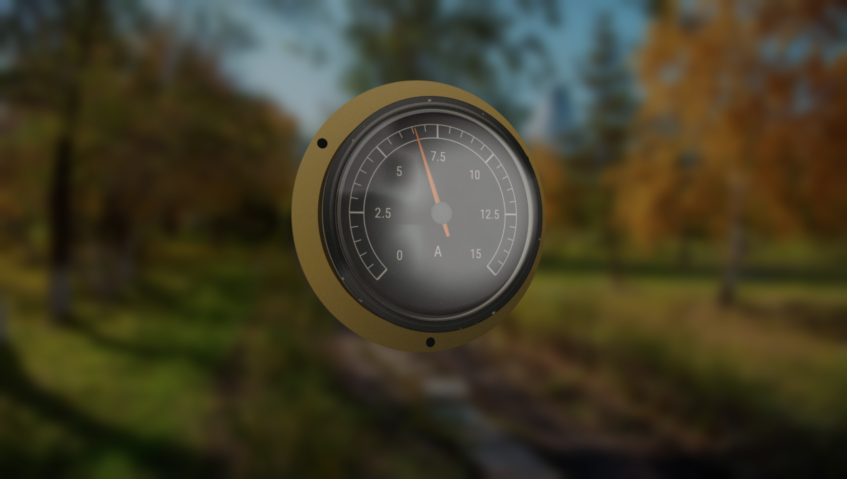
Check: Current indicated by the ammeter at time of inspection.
6.5 A
